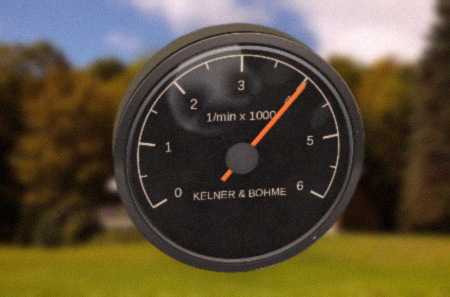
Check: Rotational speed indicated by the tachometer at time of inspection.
4000 rpm
